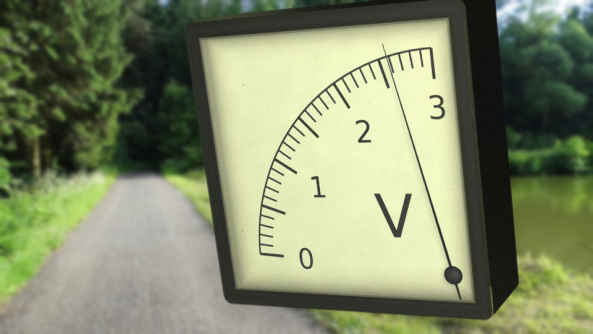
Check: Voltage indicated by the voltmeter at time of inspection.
2.6 V
